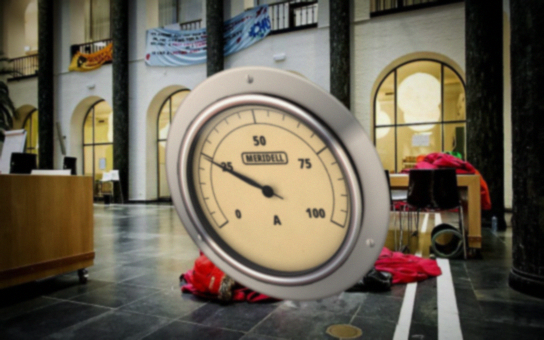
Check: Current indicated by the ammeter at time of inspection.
25 A
